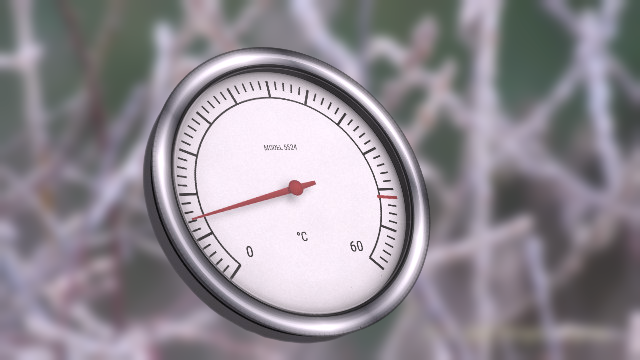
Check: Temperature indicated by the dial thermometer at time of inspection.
7 °C
